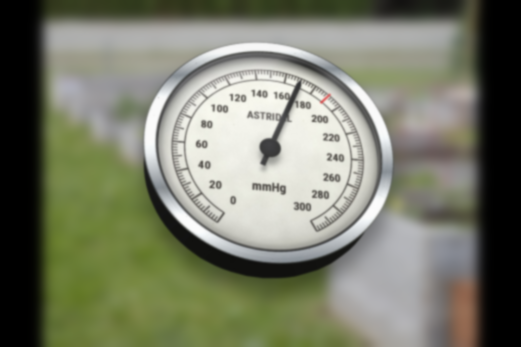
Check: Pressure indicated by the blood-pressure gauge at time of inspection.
170 mmHg
